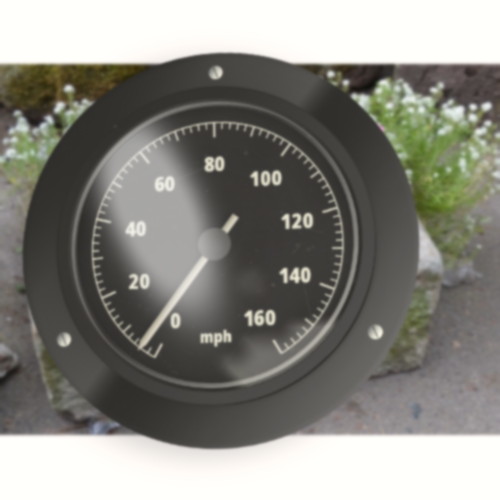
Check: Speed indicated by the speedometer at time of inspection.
4 mph
